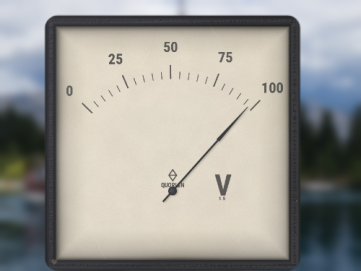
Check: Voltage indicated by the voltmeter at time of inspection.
97.5 V
